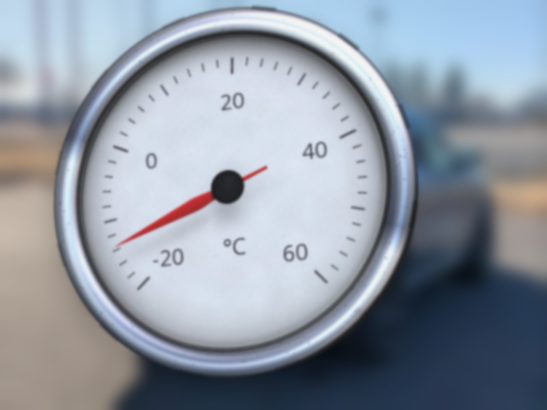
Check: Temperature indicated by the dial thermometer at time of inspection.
-14 °C
